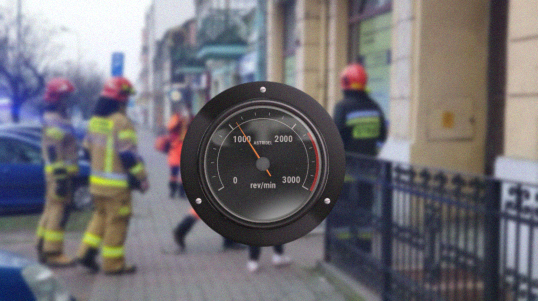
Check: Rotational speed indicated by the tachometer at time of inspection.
1100 rpm
